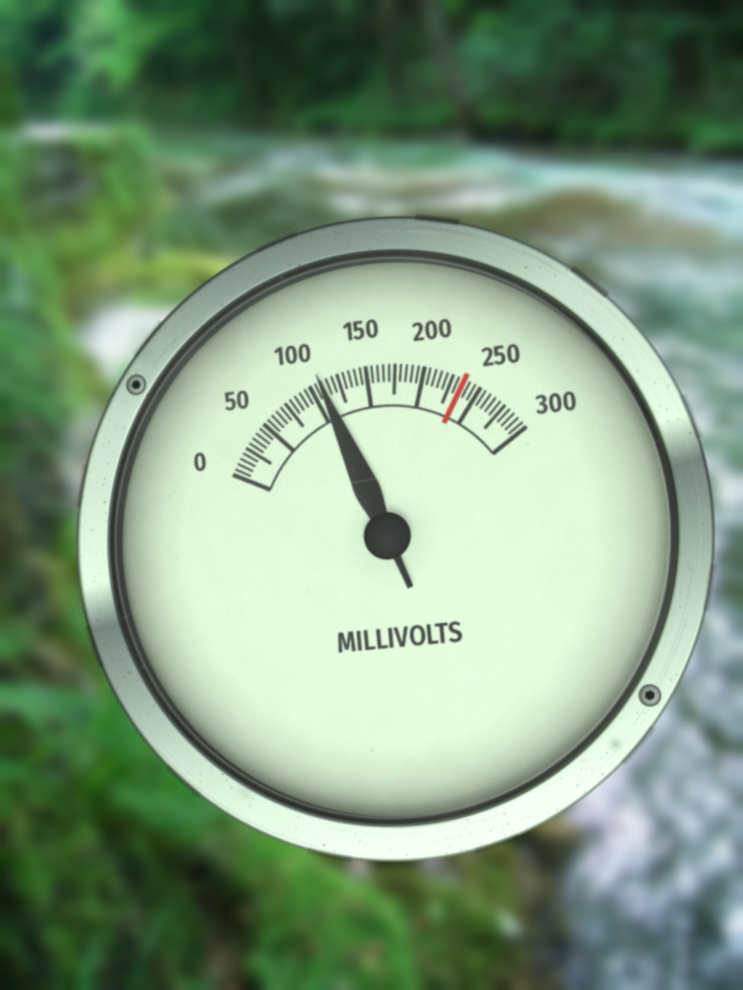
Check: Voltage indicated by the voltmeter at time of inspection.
110 mV
